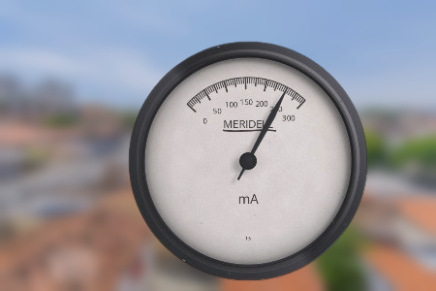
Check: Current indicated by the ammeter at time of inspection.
250 mA
